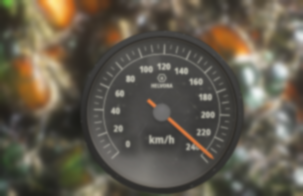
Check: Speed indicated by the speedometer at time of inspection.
235 km/h
